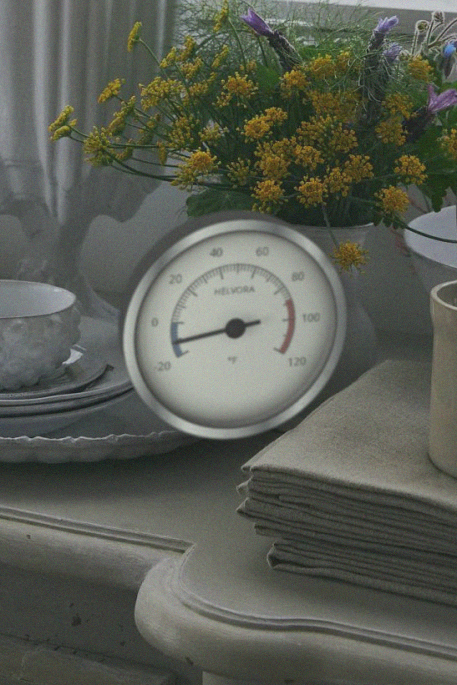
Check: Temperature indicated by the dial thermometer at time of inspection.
-10 °F
